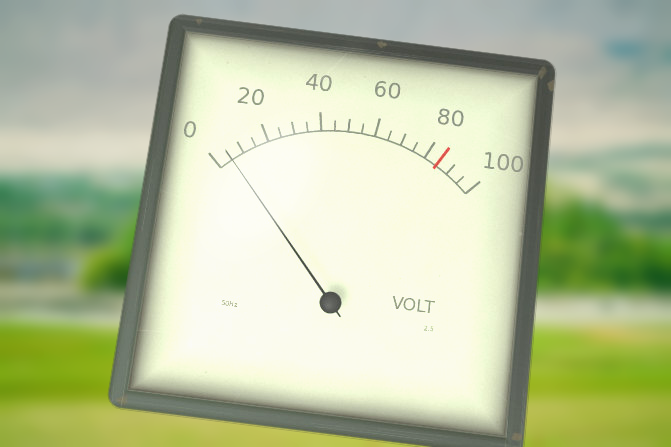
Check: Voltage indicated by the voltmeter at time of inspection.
5 V
